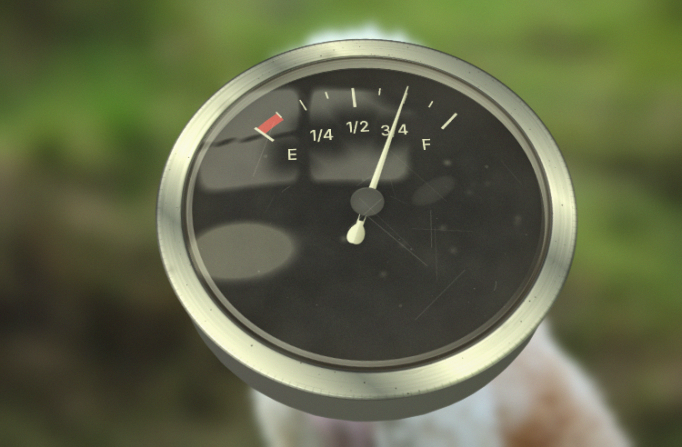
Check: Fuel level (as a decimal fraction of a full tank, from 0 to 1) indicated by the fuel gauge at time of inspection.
0.75
